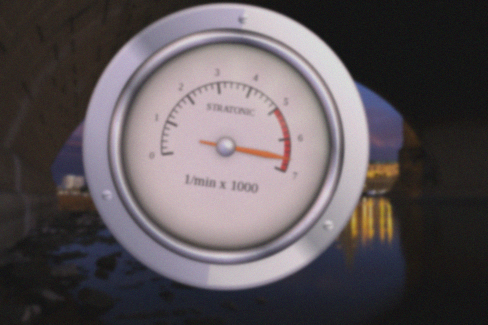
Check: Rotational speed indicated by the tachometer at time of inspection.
6600 rpm
